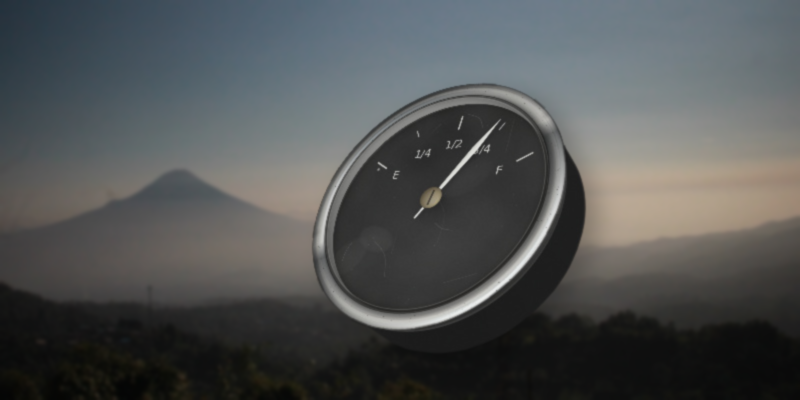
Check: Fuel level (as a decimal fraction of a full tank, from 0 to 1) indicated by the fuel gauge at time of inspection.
0.75
